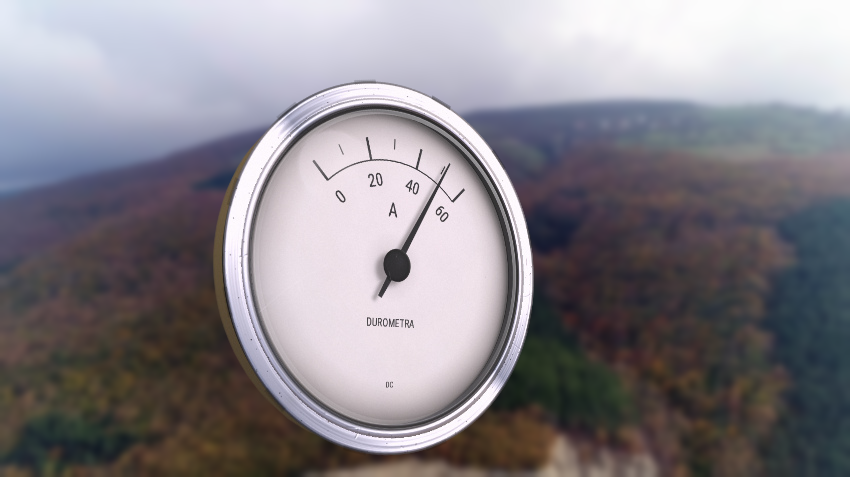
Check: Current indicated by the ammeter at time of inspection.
50 A
